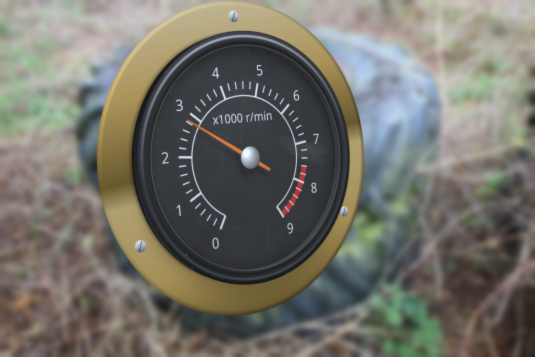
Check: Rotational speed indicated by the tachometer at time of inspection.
2800 rpm
